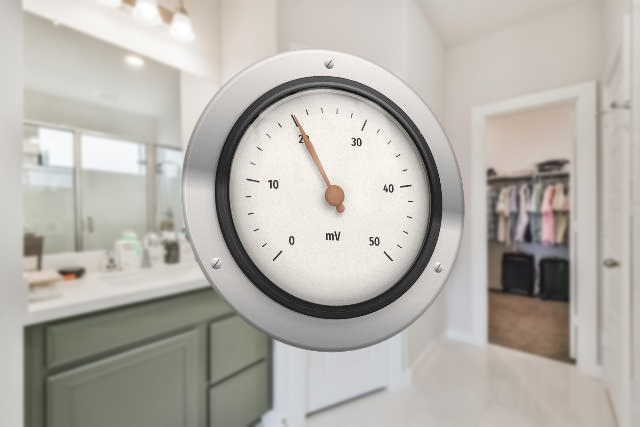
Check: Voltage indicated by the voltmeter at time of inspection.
20 mV
